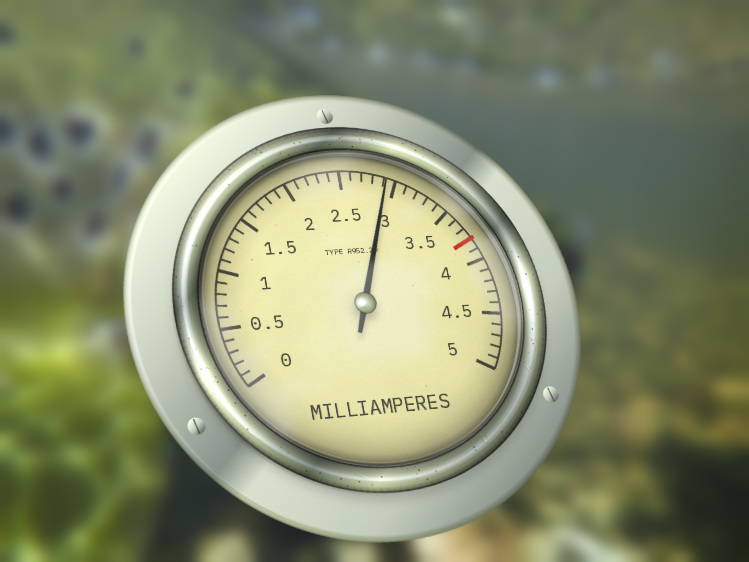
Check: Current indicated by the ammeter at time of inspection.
2.9 mA
